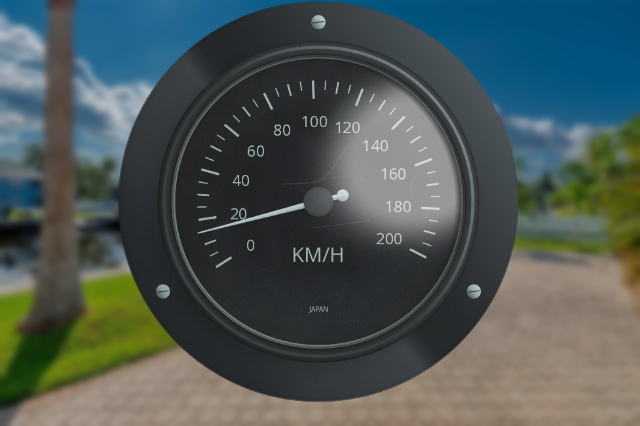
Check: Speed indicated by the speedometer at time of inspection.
15 km/h
